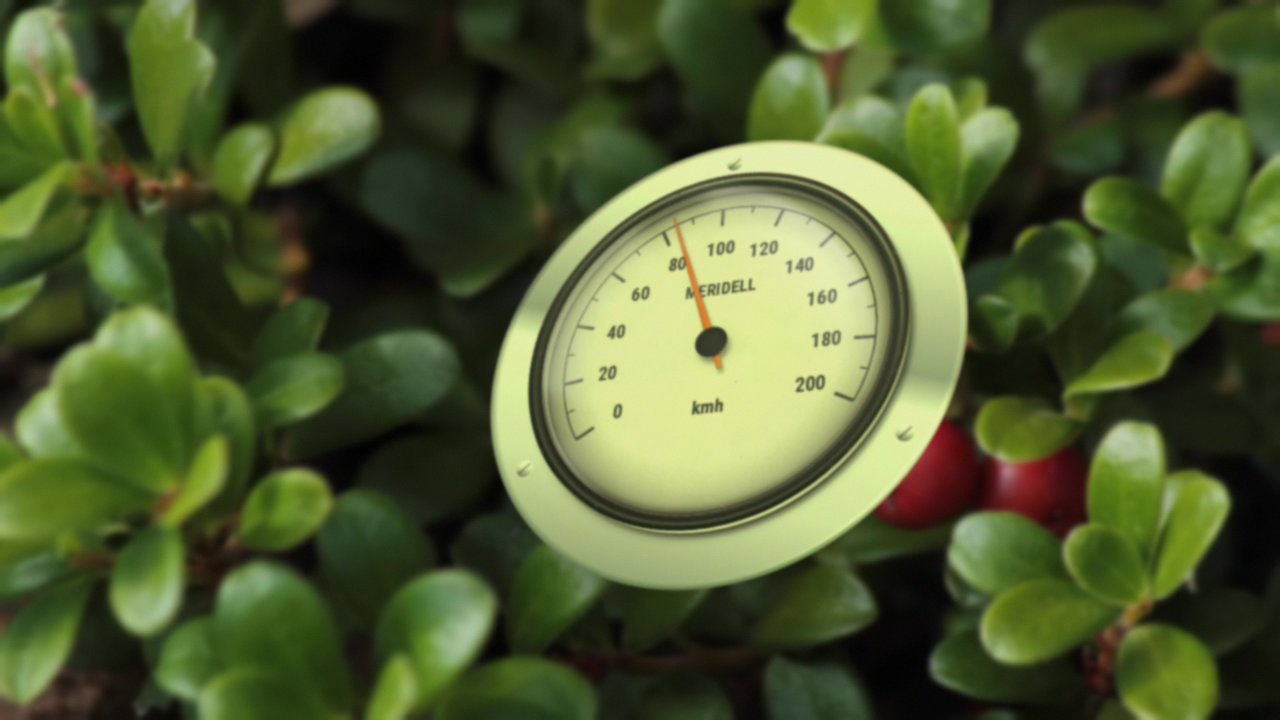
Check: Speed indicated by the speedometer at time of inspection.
85 km/h
